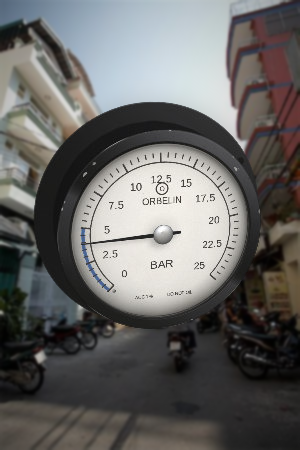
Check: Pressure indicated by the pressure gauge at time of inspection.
4 bar
